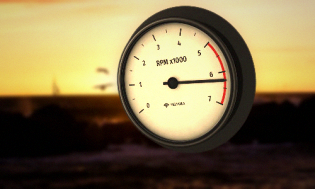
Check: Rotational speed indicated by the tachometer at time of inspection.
6250 rpm
